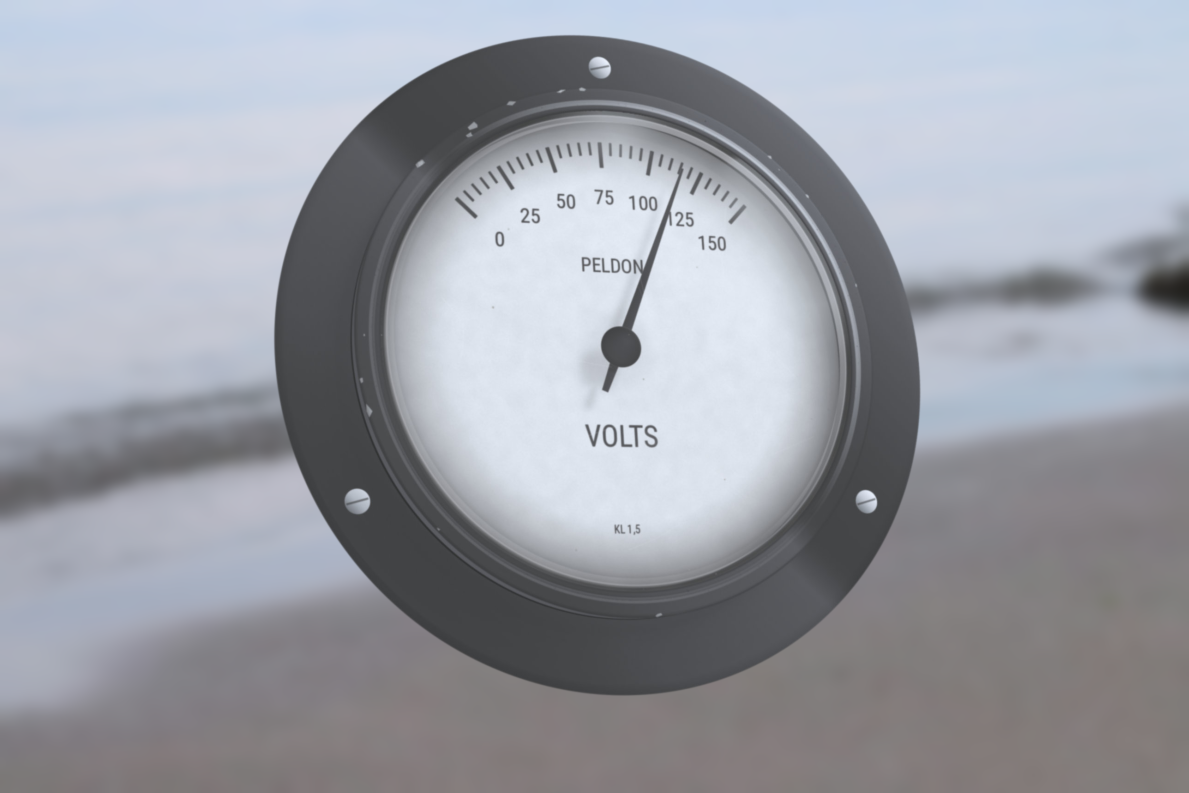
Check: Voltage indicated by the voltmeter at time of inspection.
115 V
